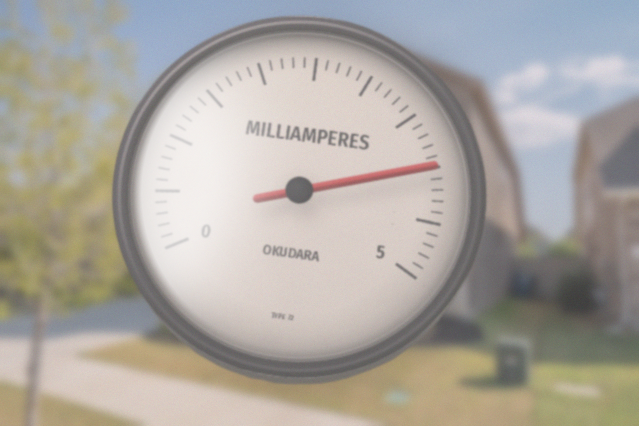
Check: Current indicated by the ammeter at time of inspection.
4 mA
